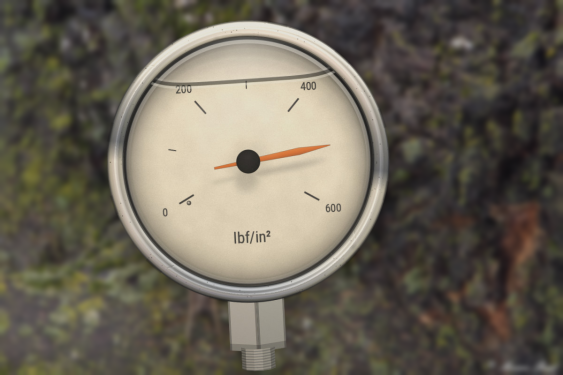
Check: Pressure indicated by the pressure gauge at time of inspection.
500 psi
